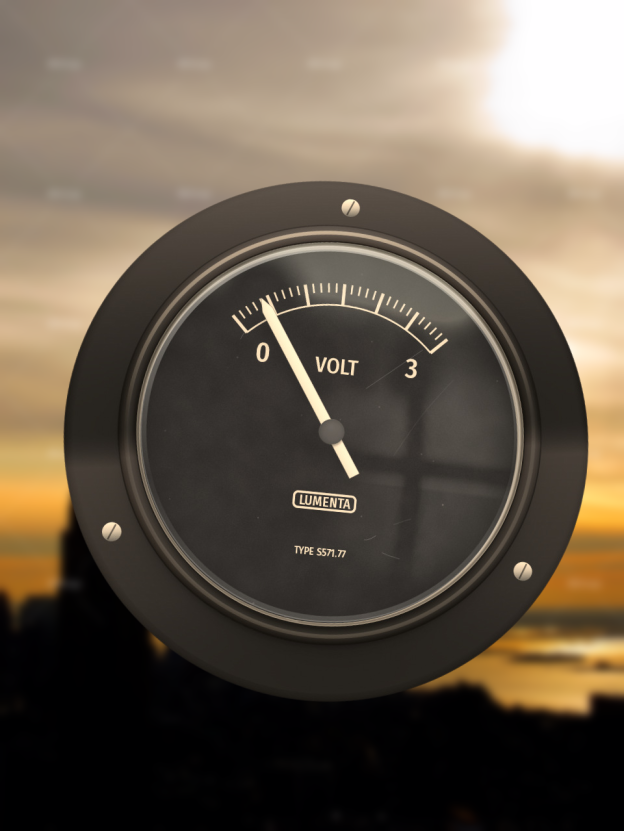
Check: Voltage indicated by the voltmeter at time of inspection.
0.4 V
